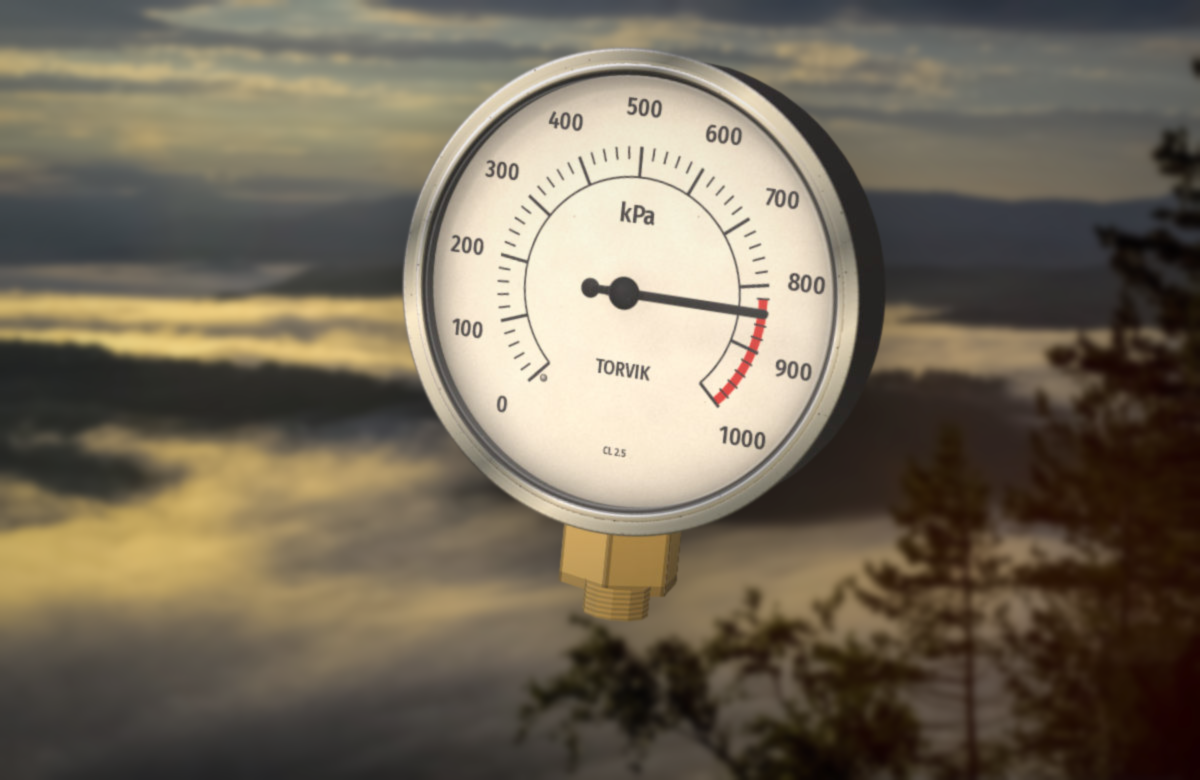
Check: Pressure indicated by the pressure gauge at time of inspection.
840 kPa
